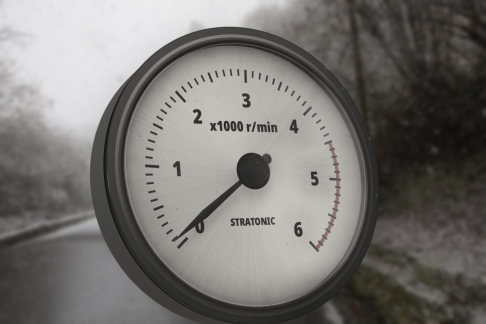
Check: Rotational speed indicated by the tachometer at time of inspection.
100 rpm
